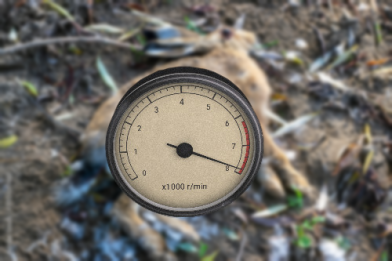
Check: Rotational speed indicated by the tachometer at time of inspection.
7800 rpm
